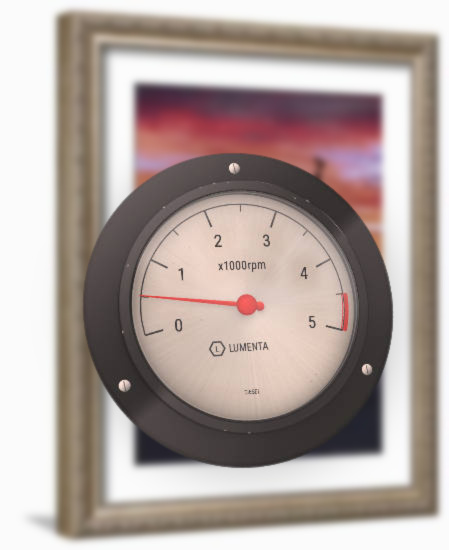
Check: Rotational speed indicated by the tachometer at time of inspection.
500 rpm
